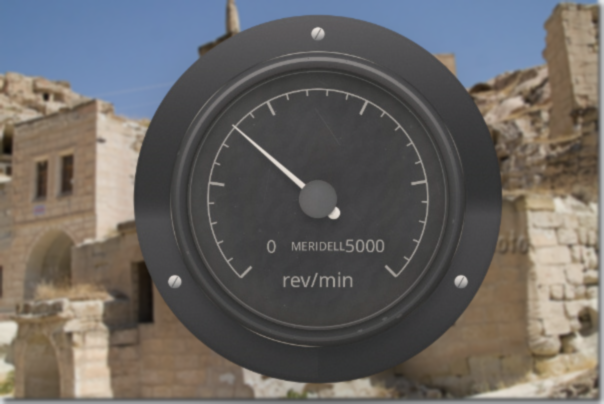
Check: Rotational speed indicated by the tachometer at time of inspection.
1600 rpm
